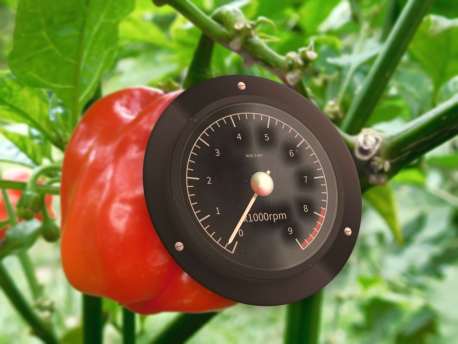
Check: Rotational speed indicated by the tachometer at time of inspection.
200 rpm
